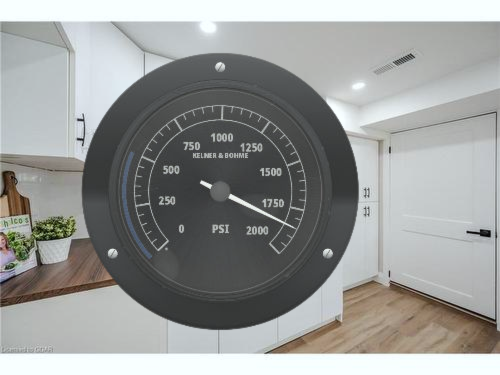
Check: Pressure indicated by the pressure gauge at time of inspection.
1850 psi
